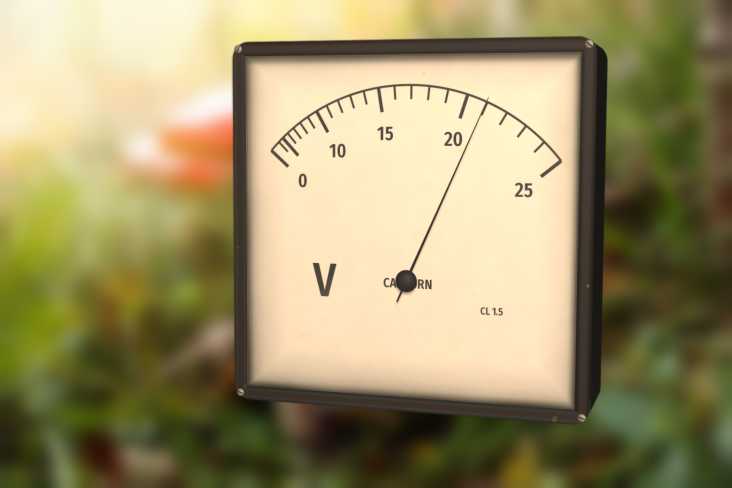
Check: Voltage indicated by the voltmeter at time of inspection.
21 V
